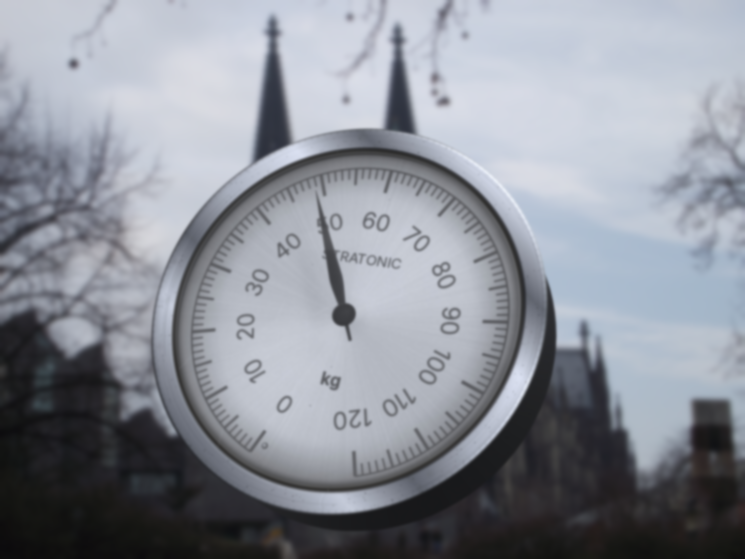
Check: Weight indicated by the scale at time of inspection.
49 kg
